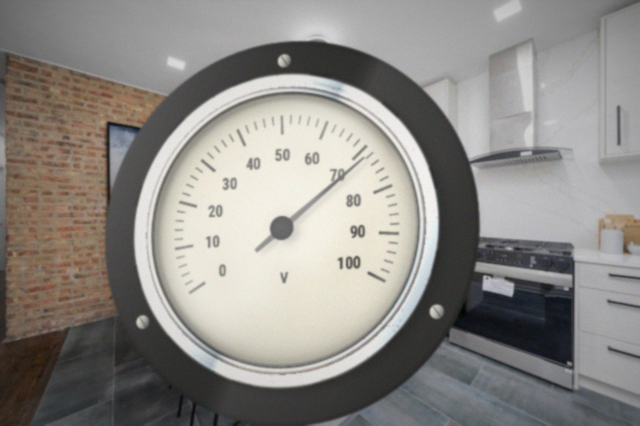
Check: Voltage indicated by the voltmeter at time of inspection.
72 V
